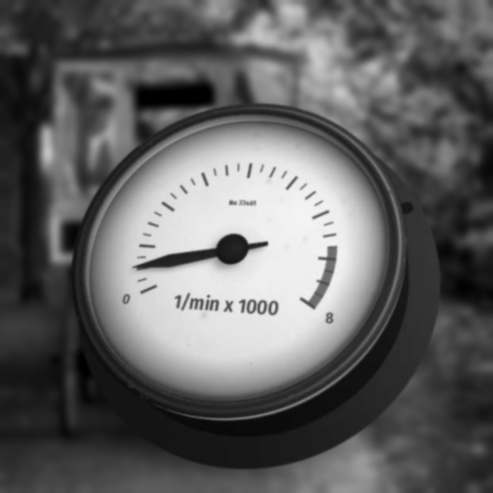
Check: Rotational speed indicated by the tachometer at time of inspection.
500 rpm
